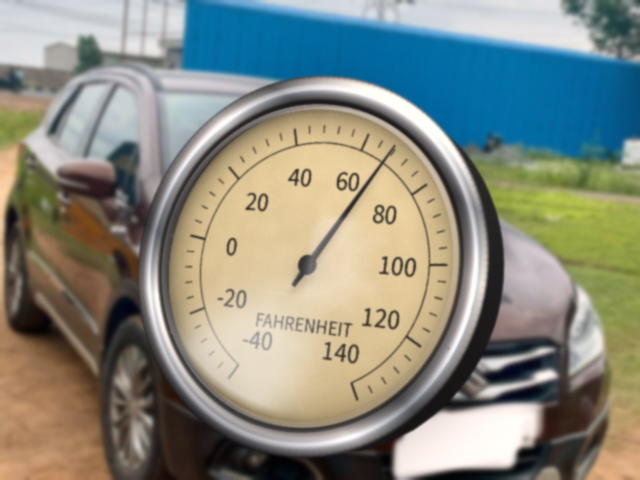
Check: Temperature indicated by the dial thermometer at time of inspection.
68 °F
